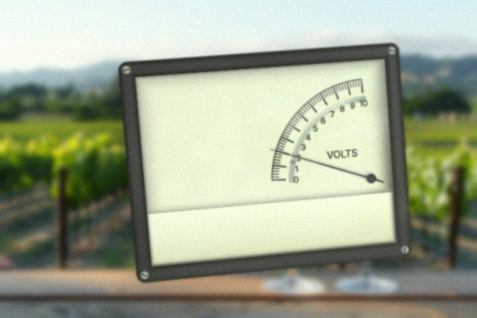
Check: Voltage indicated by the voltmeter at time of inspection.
2 V
